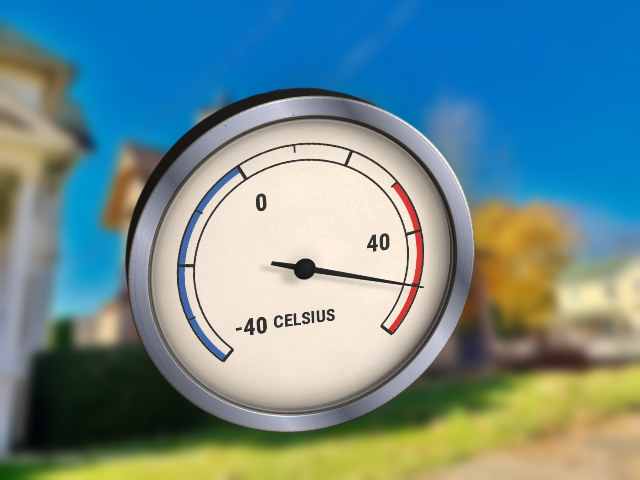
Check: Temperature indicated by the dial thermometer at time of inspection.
50 °C
